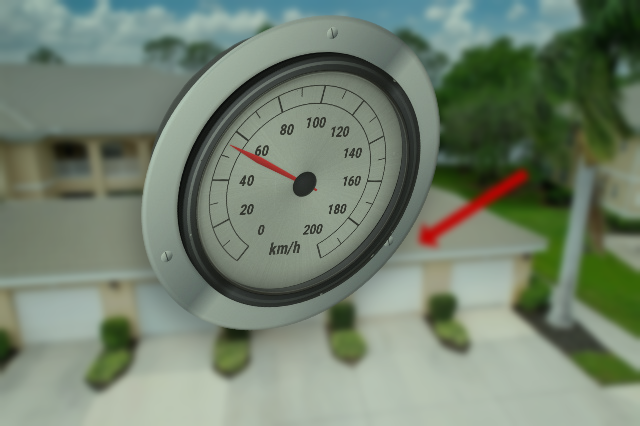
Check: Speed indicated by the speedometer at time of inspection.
55 km/h
